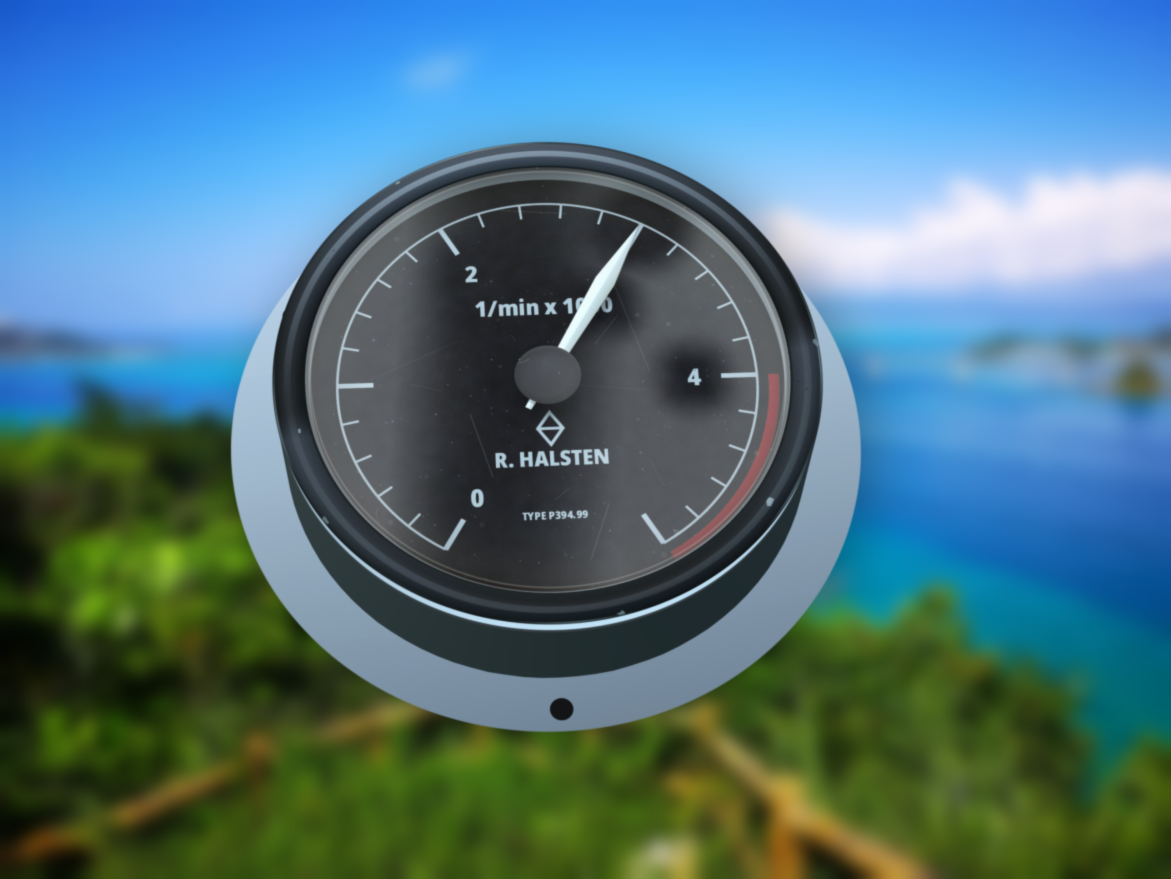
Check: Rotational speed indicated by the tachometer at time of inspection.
3000 rpm
